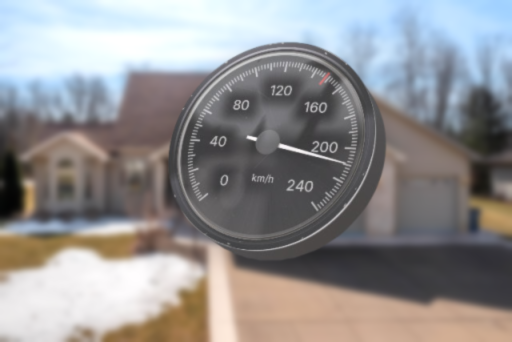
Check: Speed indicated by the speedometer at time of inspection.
210 km/h
